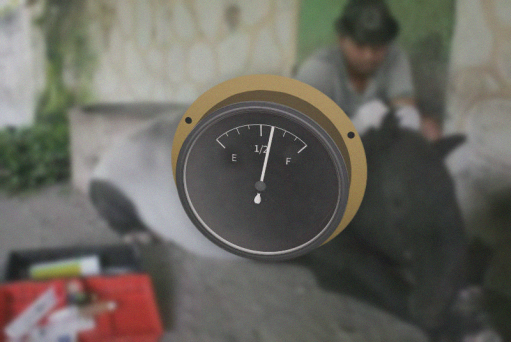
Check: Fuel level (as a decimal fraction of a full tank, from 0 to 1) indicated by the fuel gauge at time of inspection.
0.625
